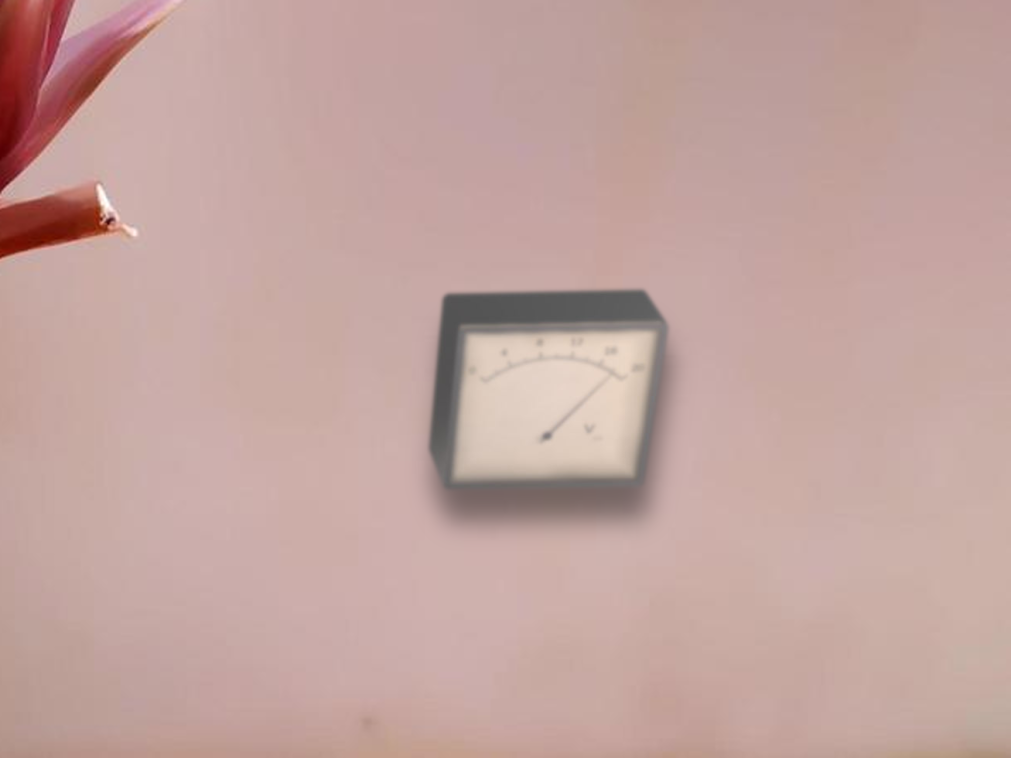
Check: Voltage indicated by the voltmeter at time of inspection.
18 V
